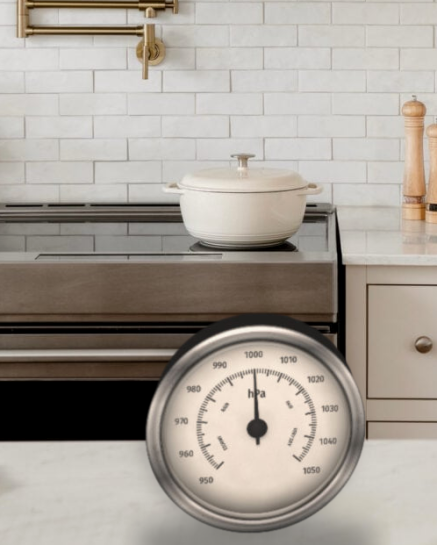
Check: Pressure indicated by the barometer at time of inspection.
1000 hPa
